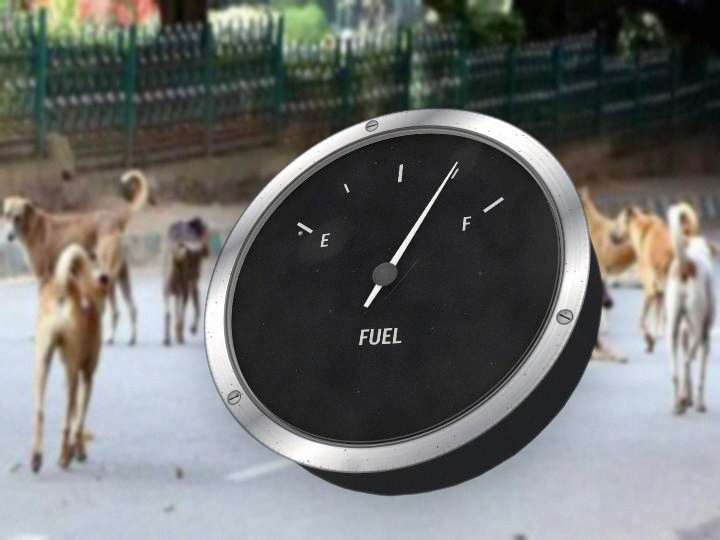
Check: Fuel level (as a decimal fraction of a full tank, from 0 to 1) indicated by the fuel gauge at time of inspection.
0.75
